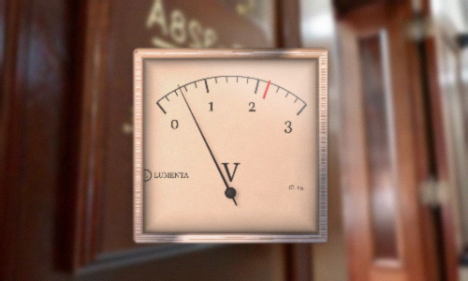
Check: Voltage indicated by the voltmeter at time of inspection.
0.5 V
